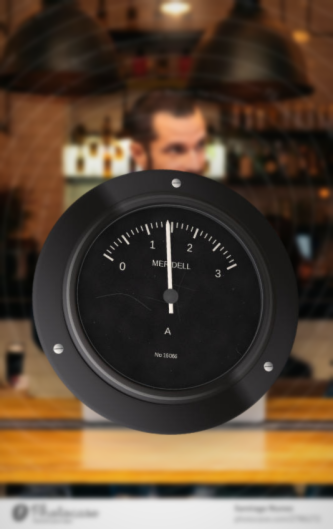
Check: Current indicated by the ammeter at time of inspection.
1.4 A
